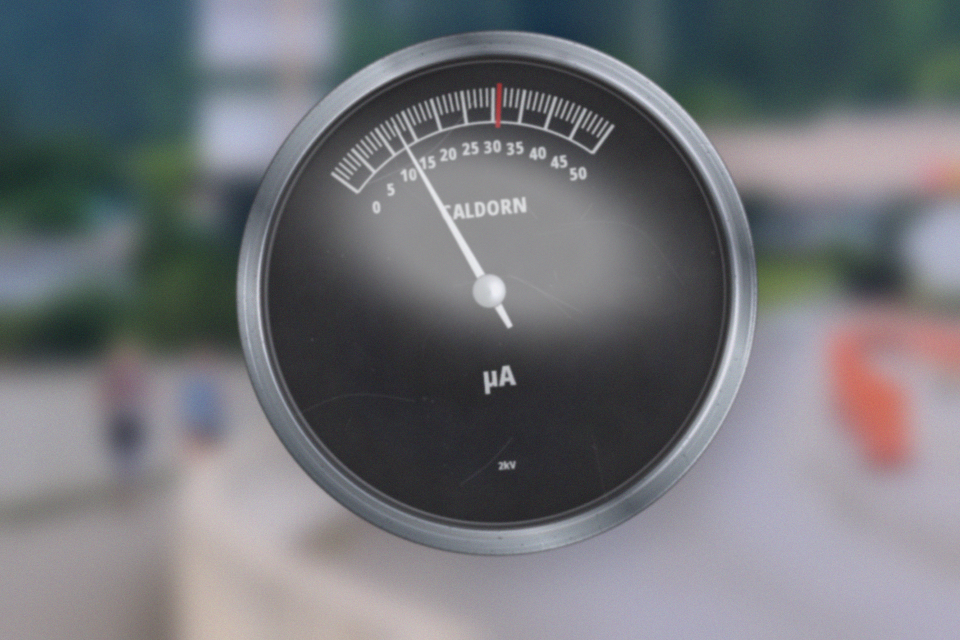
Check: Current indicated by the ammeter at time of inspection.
13 µA
